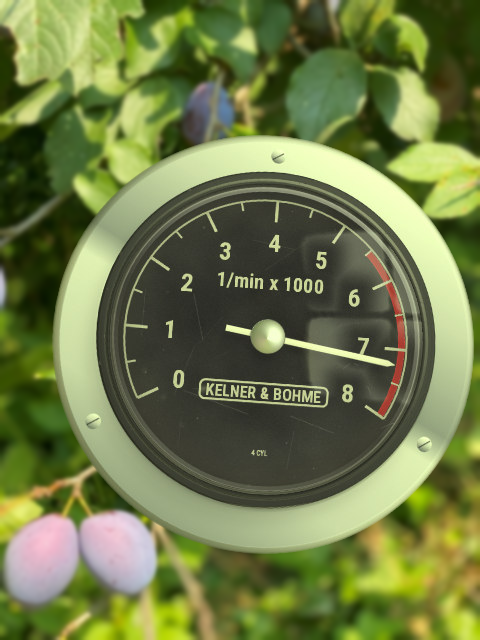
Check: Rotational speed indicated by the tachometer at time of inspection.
7250 rpm
